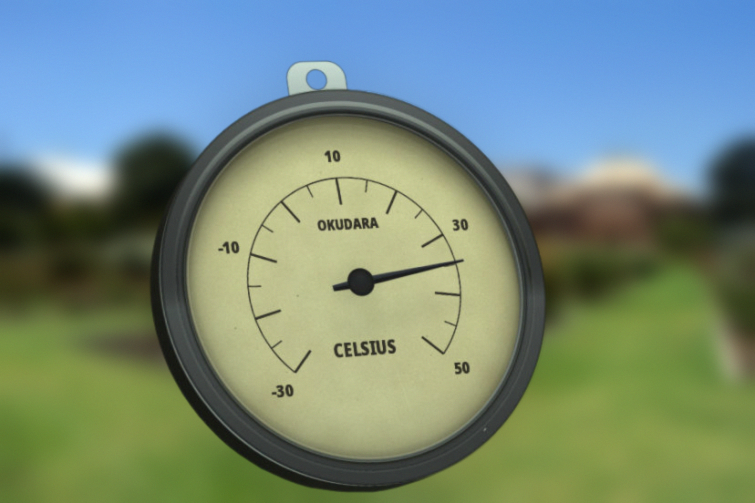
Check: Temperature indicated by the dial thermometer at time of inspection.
35 °C
